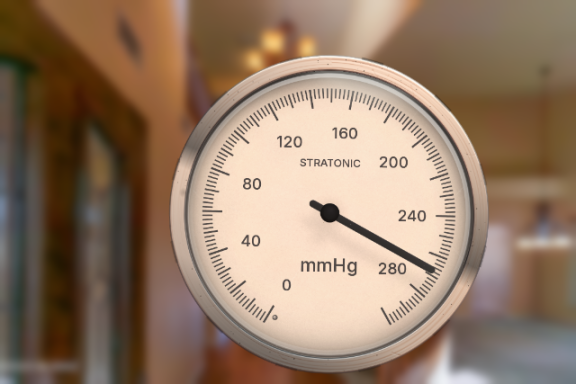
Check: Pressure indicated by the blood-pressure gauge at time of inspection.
268 mmHg
